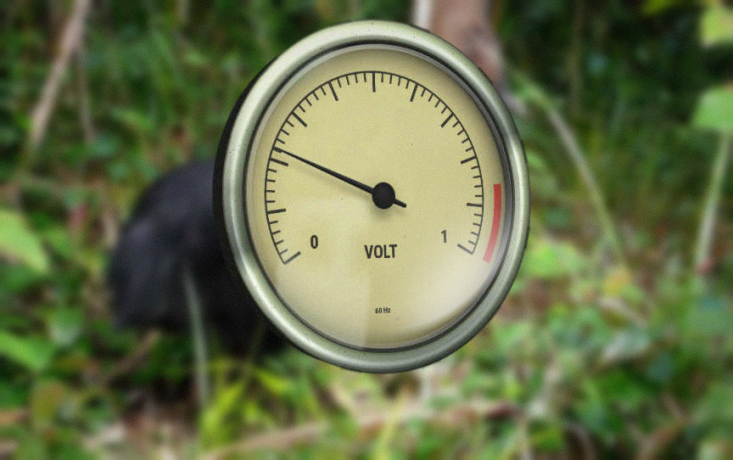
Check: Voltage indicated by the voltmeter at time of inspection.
0.22 V
